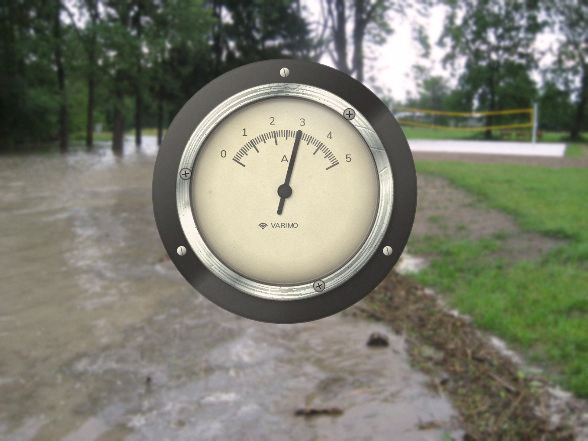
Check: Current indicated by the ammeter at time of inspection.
3 A
